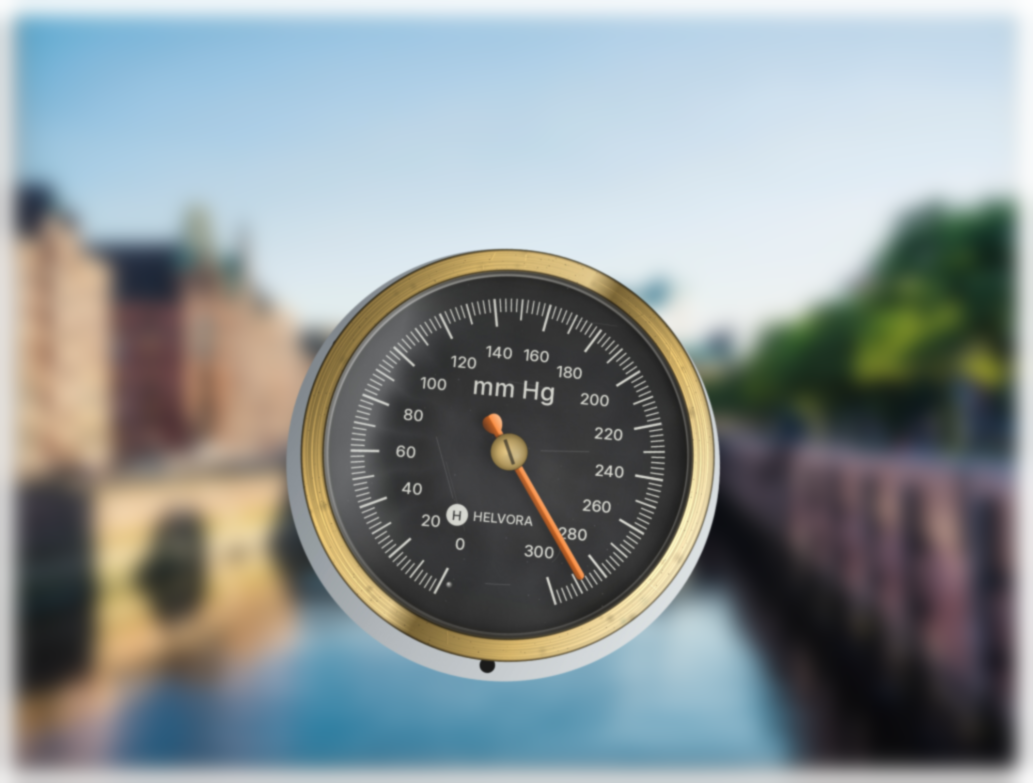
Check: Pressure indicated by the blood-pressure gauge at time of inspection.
288 mmHg
